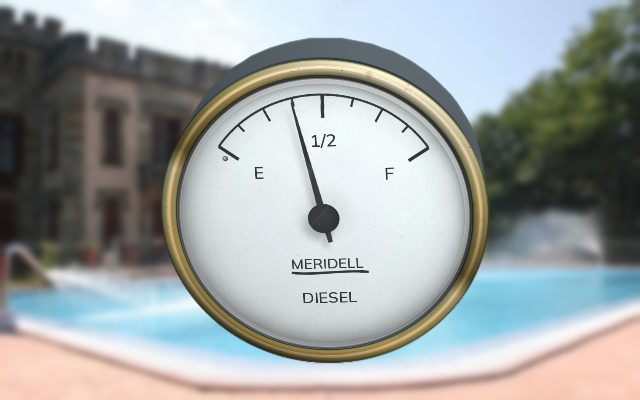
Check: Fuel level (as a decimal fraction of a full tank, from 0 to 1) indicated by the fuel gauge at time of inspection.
0.375
